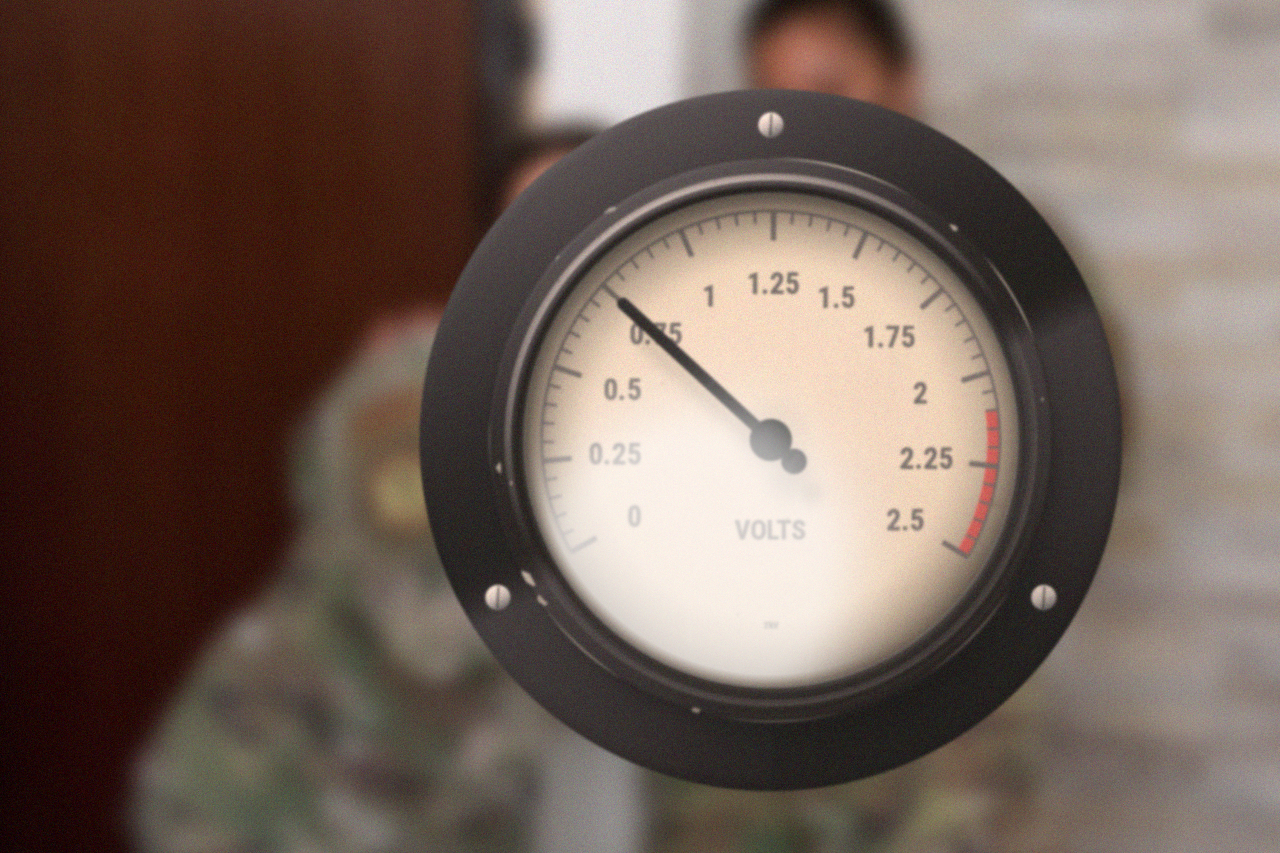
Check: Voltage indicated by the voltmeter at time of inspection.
0.75 V
